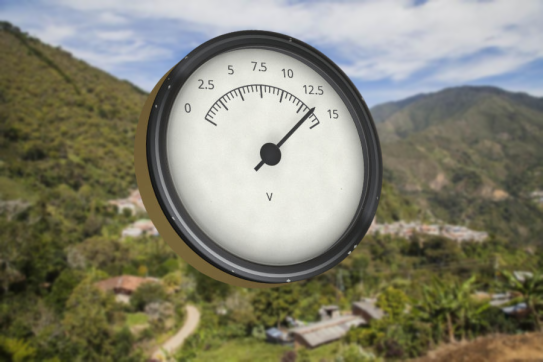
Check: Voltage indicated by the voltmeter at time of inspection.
13.5 V
